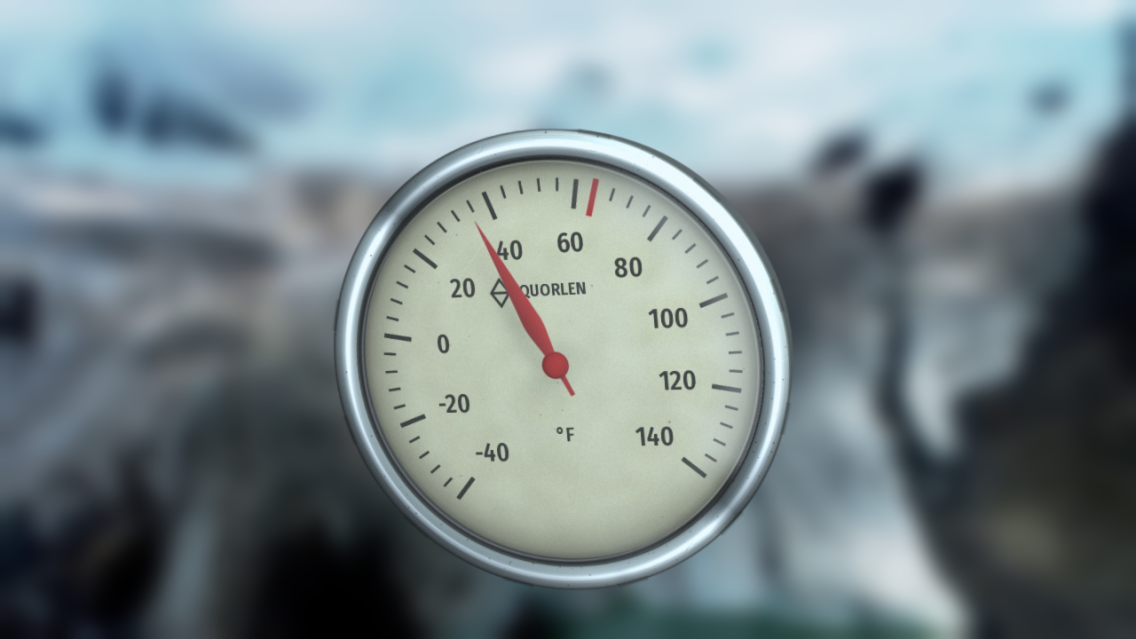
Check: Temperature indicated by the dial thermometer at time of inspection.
36 °F
